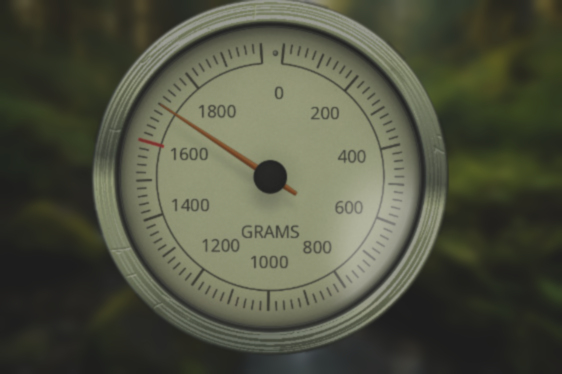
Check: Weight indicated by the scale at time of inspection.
1700 g
